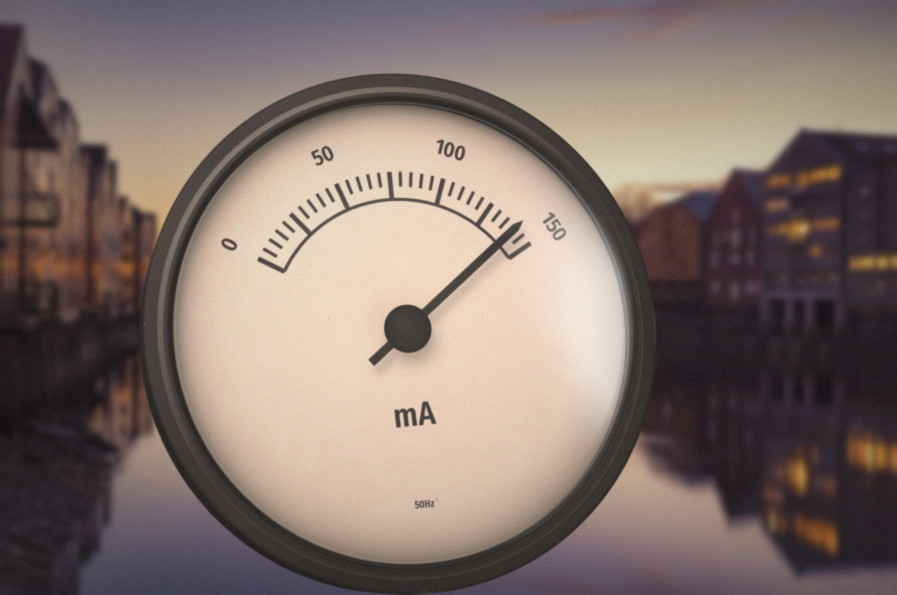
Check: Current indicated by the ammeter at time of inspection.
140 mA
